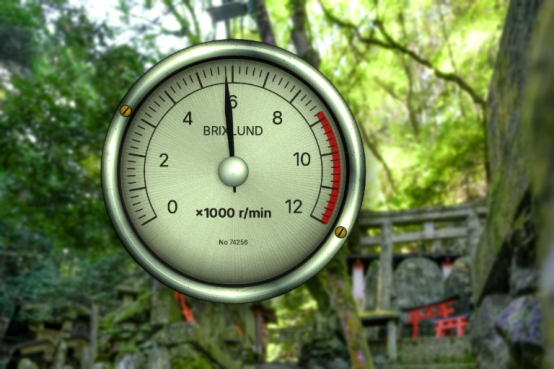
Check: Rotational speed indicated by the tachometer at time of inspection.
5800 rpm
